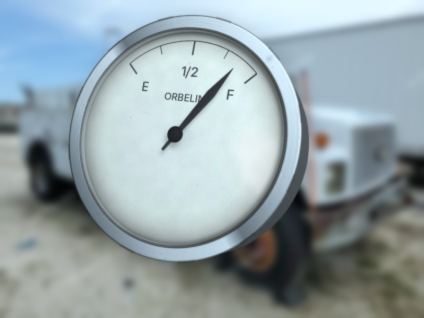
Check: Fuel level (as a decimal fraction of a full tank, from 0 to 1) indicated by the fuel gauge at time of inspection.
0.875
